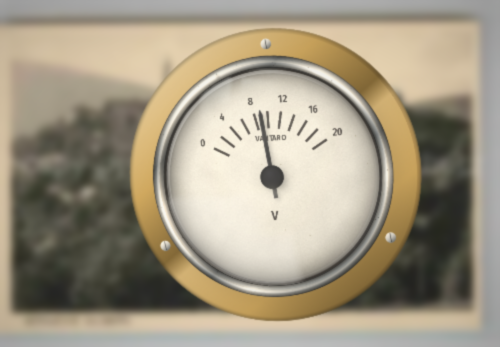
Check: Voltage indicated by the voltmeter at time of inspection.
9 V
